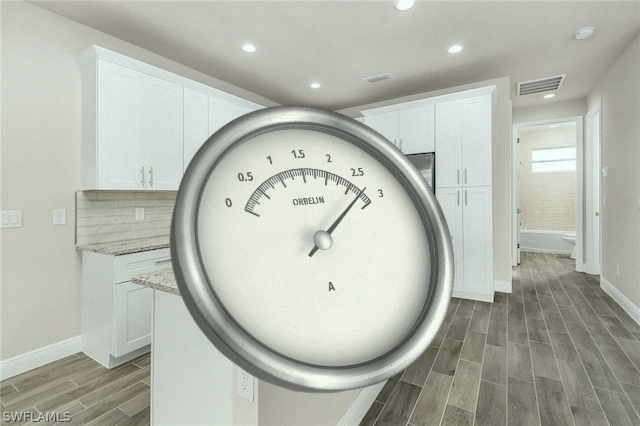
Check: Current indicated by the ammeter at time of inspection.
2.75 A
